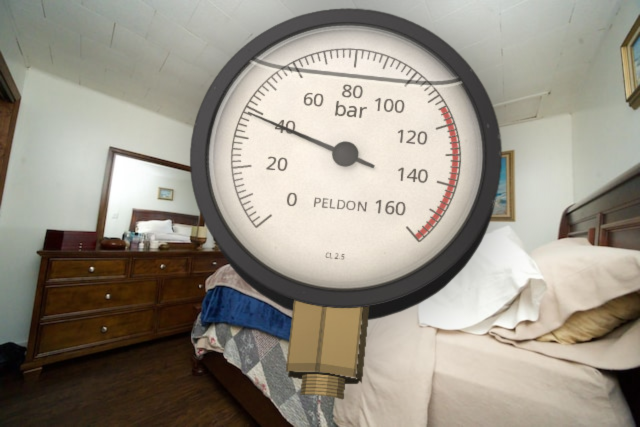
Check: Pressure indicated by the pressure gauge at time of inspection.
38 bar
